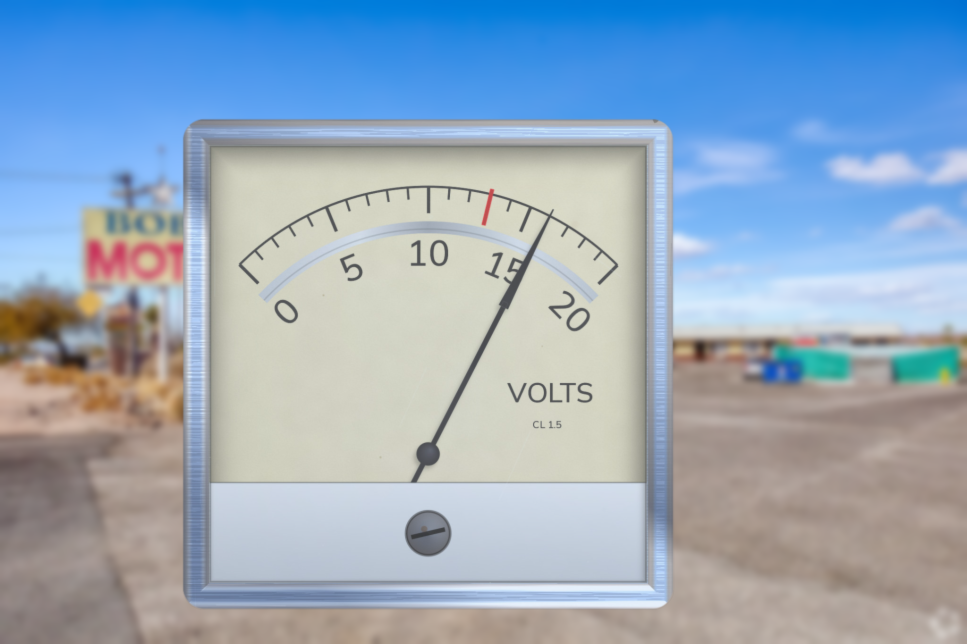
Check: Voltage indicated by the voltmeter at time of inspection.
16 V
